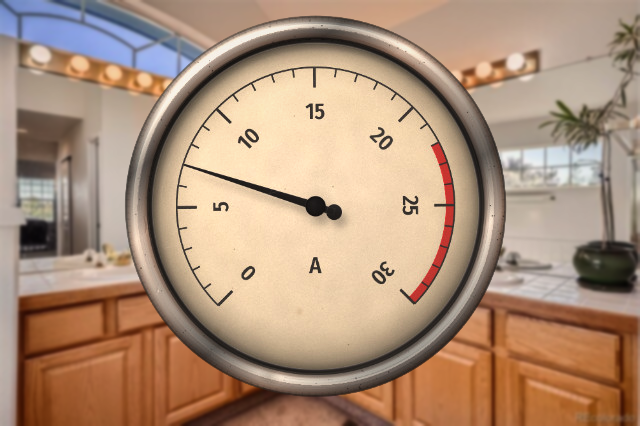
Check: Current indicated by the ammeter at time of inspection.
7 A
